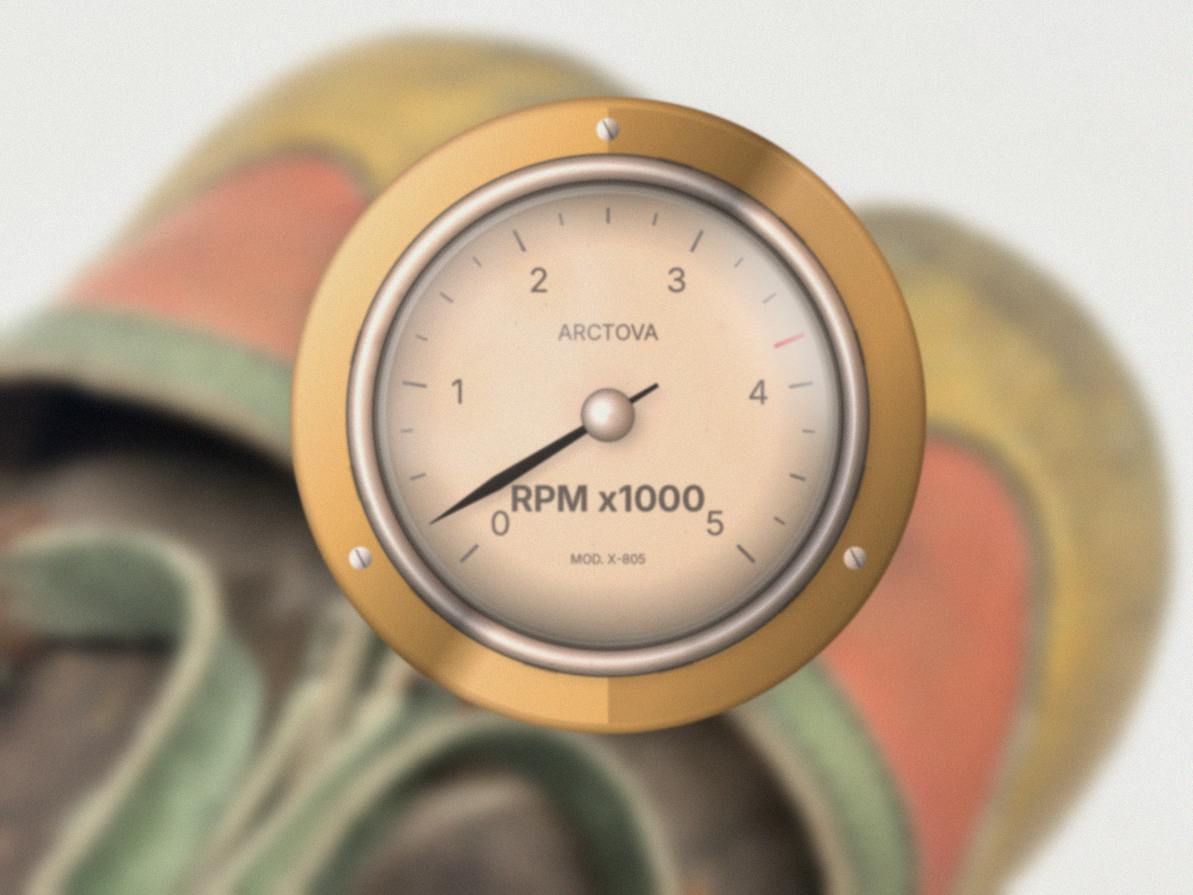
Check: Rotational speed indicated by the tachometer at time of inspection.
250 rpm
